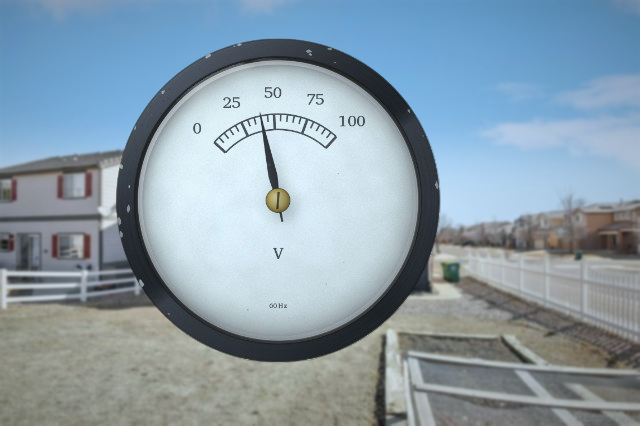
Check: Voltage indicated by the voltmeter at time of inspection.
40 V
